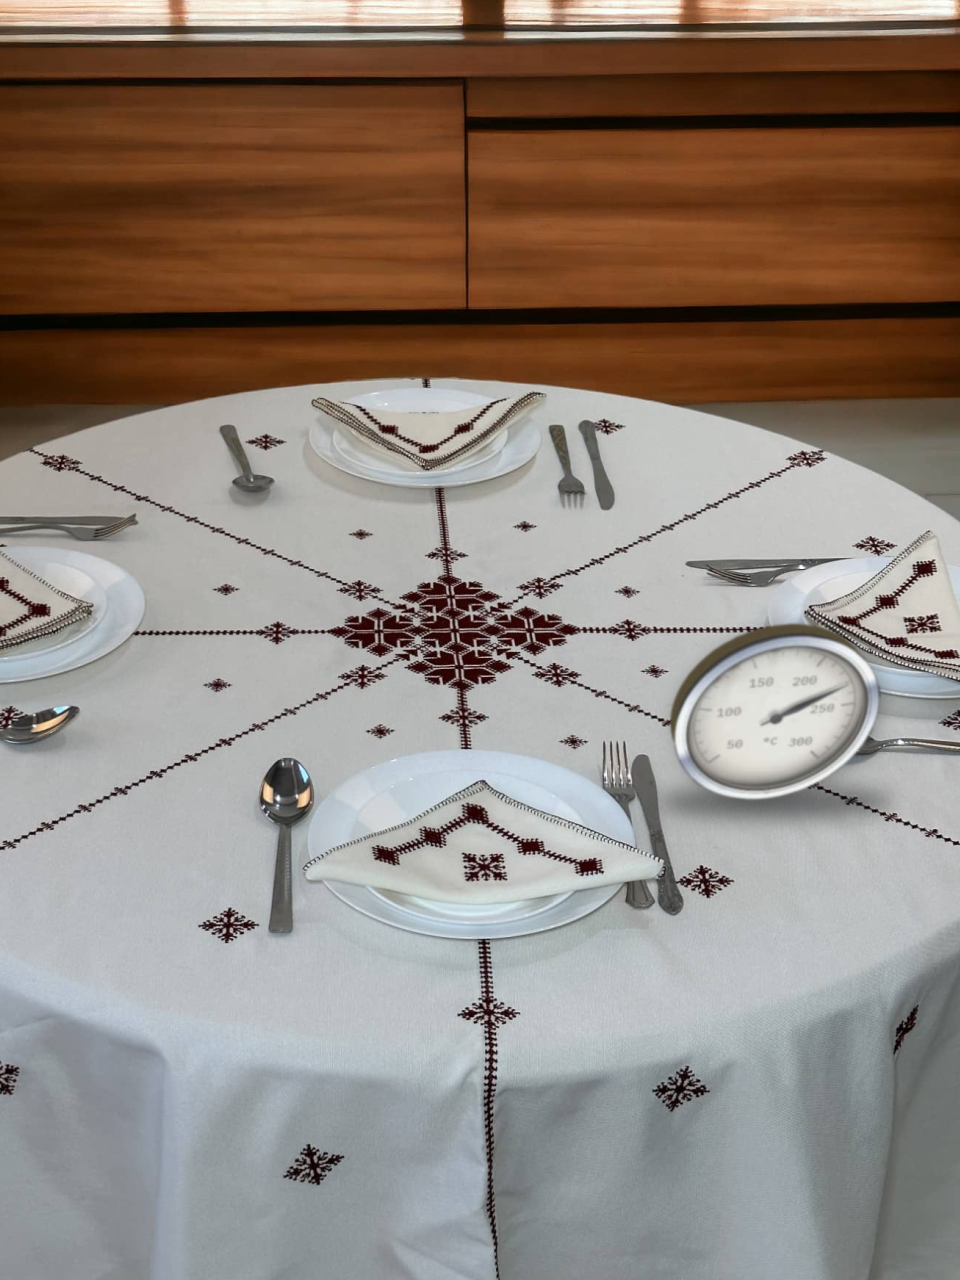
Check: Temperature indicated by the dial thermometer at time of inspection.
230 °C
